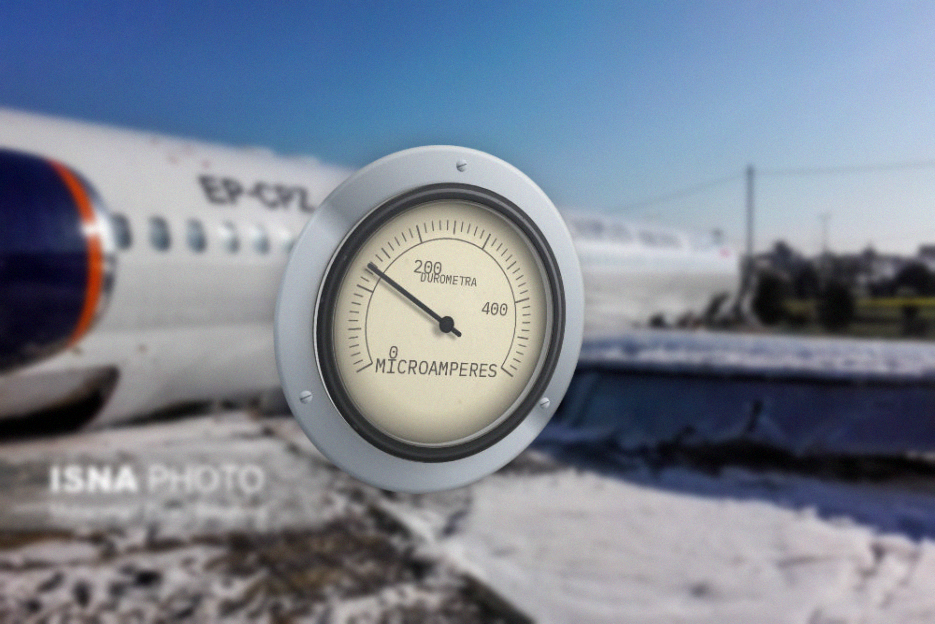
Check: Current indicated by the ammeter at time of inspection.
125 µA
